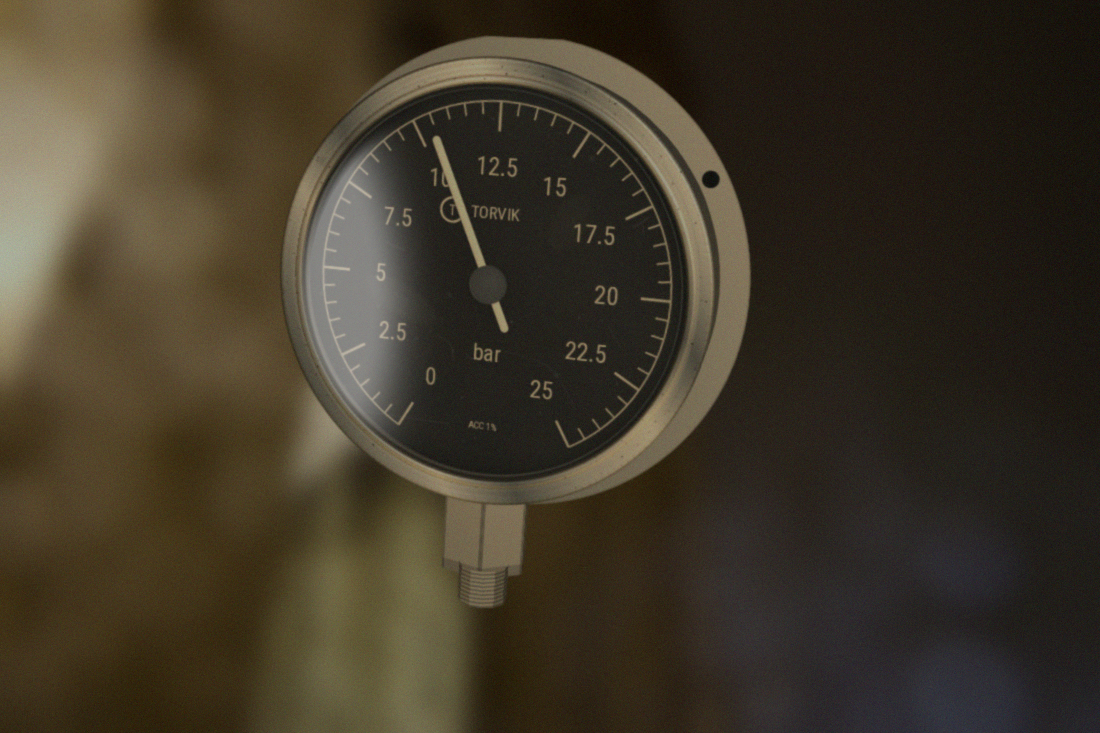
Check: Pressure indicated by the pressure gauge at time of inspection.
10.5 bar
